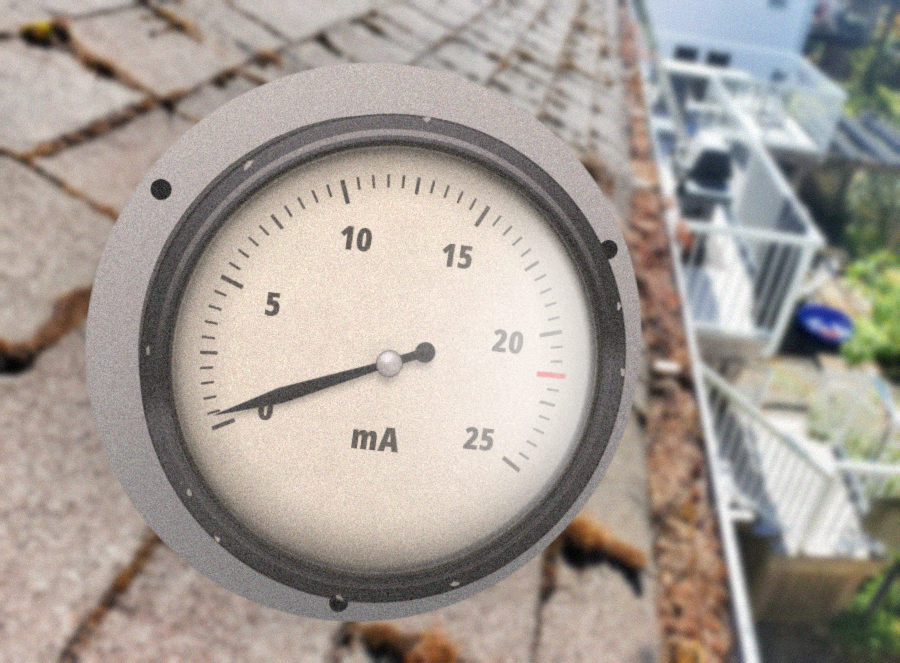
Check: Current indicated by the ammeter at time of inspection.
0.5 mA
